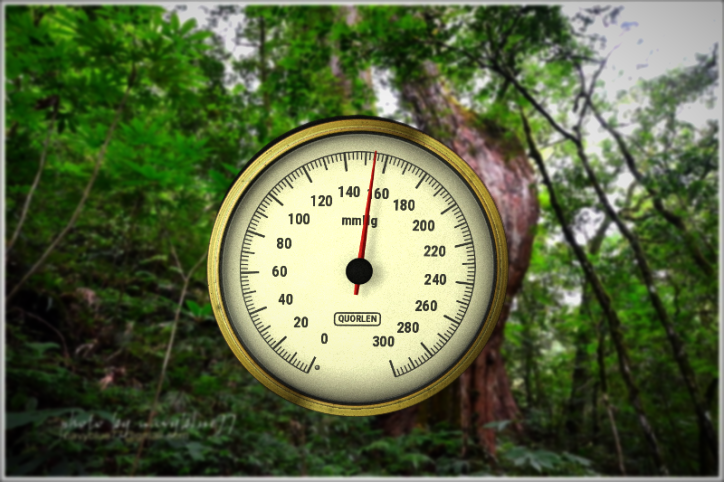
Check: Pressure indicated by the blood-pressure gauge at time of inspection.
154 mmHg
